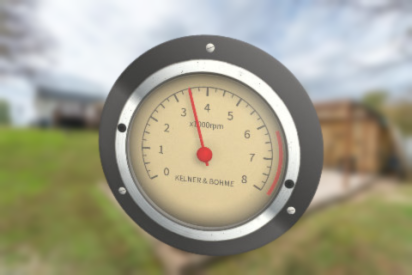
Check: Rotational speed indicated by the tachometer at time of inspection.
3500 rpm
